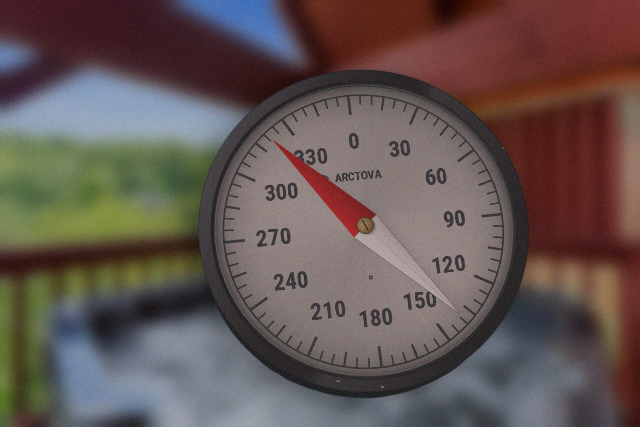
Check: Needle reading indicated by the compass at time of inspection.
320 °
